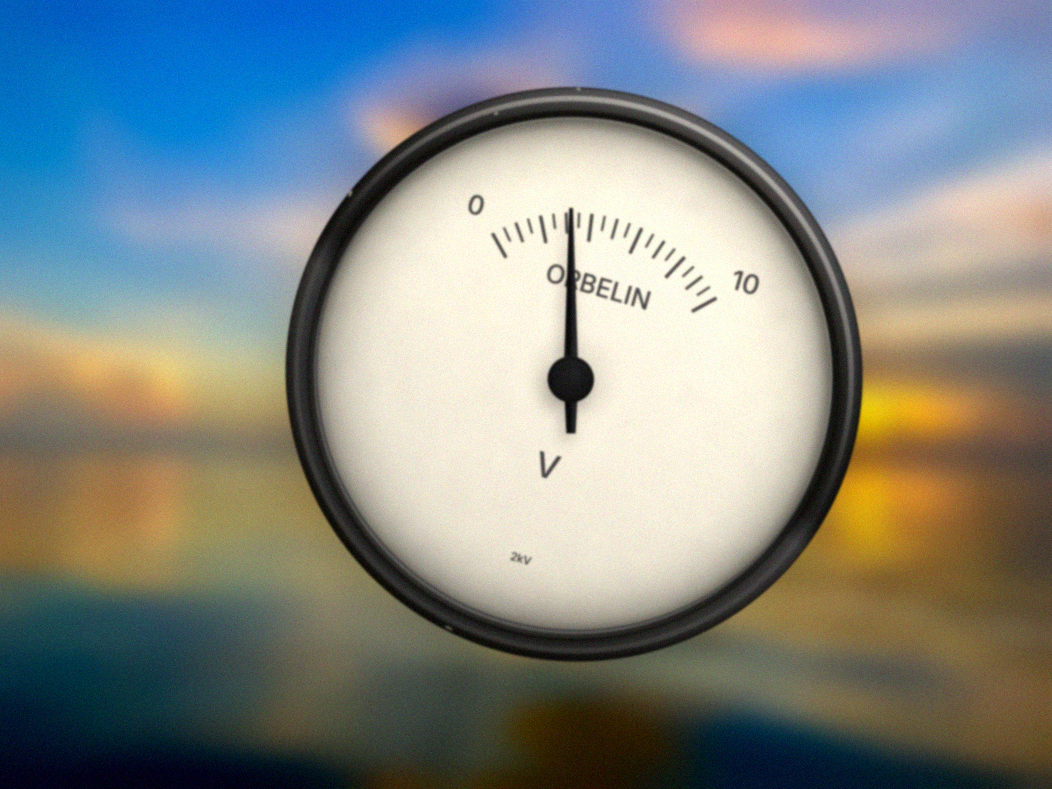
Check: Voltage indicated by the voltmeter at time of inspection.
3.25 V
